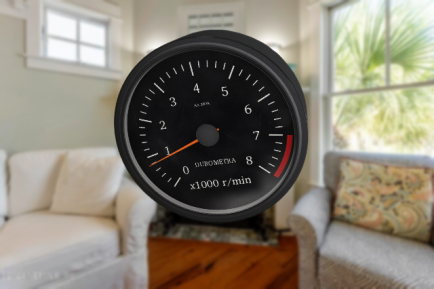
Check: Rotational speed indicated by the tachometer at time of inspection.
800 rpm
